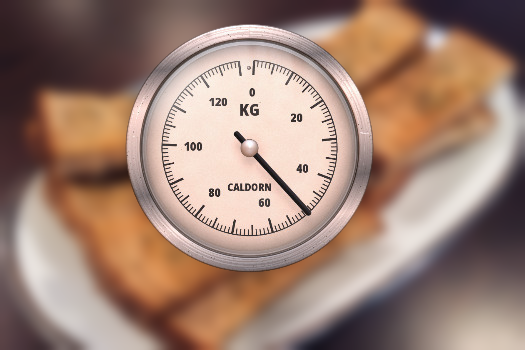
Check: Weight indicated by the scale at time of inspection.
50 kg
